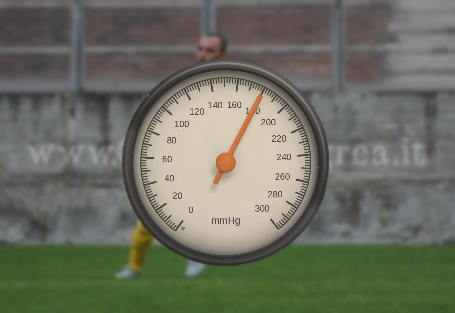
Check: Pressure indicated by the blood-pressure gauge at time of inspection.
180 mmHg
